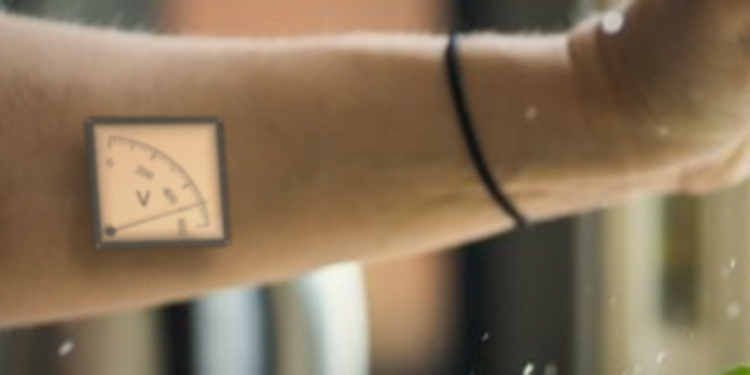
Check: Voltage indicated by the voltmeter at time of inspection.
500 V
